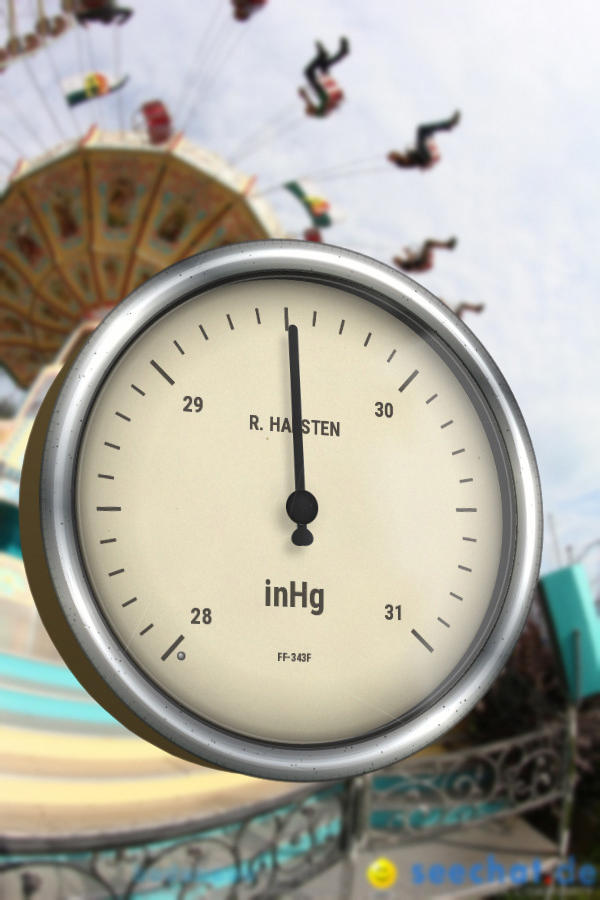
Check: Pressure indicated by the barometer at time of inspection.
29.5 inHg
